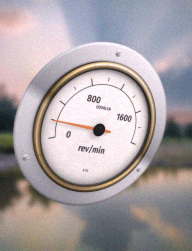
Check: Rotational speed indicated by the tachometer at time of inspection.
200 rpm
